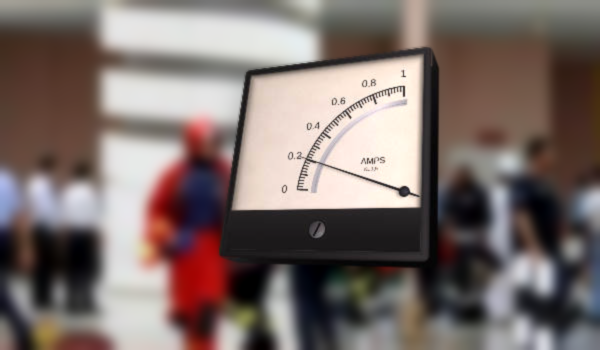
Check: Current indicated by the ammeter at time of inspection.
0.2 A
